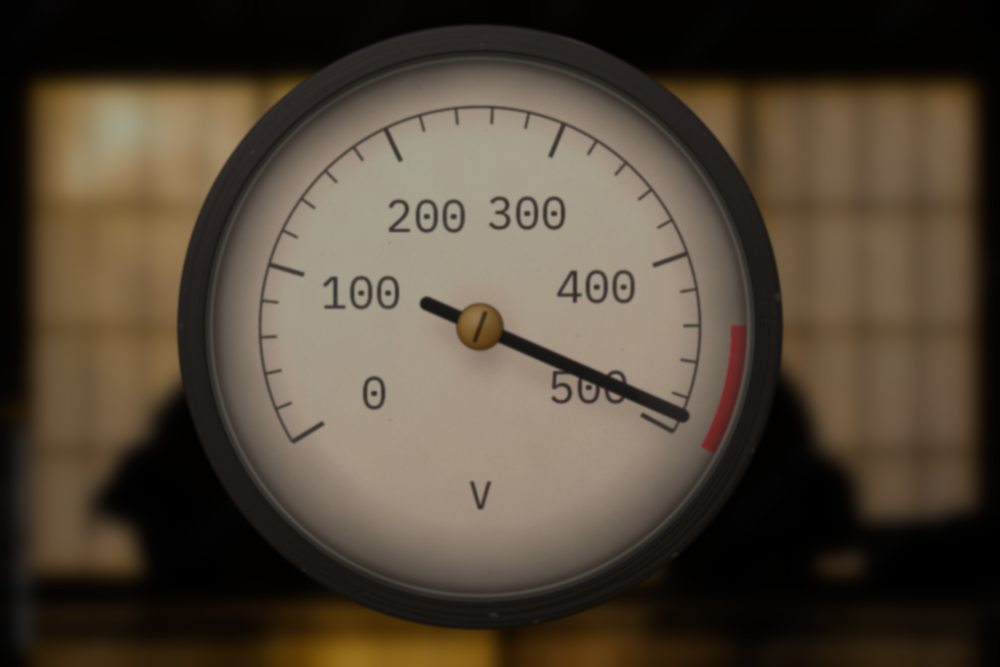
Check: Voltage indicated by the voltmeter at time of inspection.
490 V
